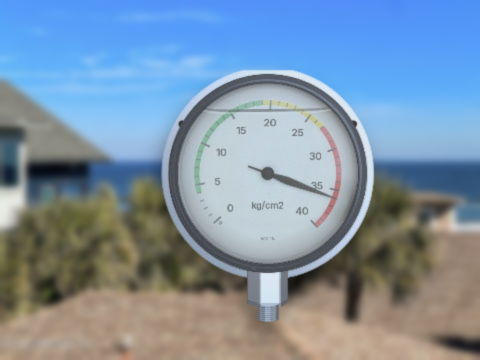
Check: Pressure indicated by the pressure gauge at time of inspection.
36 kg/cm²
